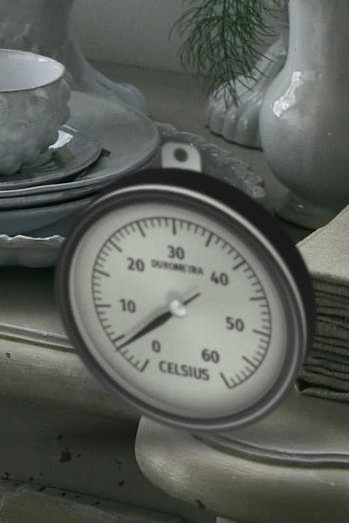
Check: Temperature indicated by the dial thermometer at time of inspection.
4 °C
